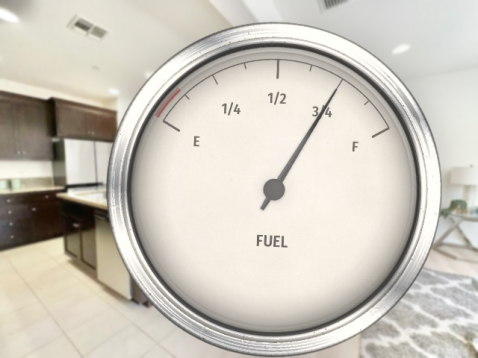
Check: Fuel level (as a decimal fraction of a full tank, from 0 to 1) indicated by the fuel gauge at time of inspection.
0.75
